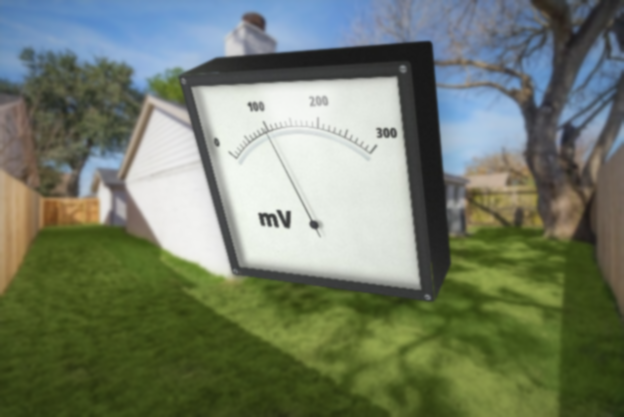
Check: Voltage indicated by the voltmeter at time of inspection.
100 mV
